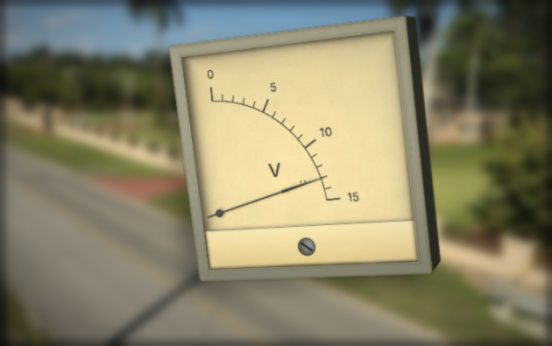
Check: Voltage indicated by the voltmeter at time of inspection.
13 V
